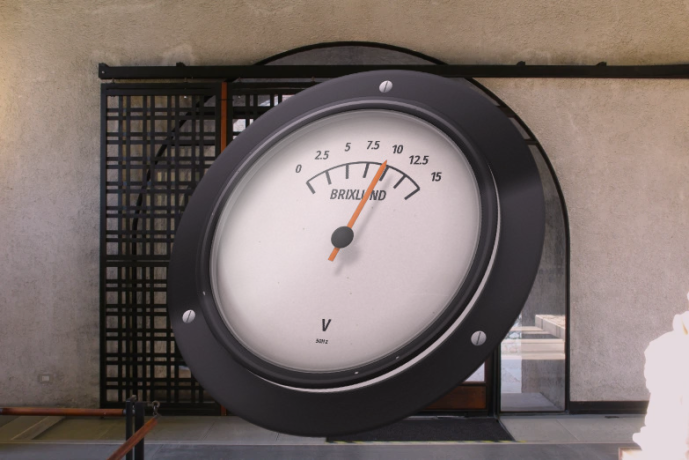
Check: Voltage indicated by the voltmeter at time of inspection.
10 V
